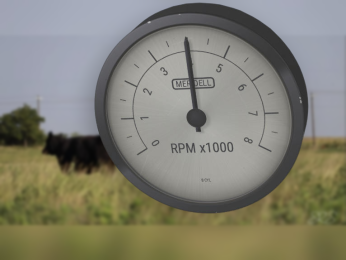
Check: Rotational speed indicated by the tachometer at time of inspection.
4000 rpm
